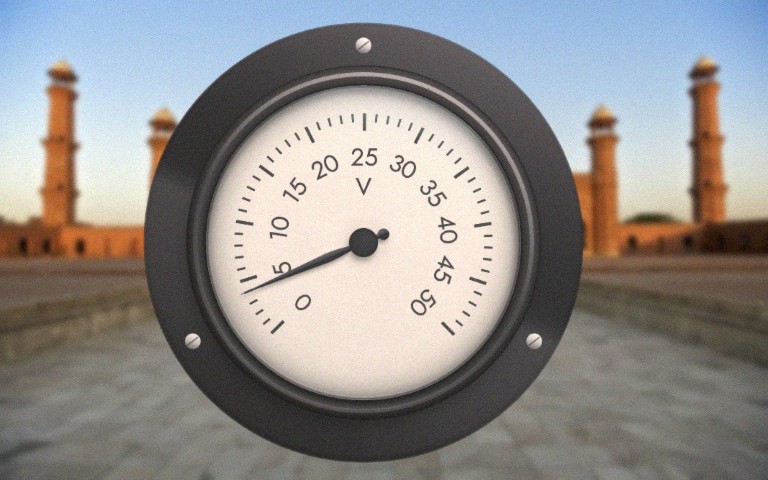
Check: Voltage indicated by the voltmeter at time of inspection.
4 V
